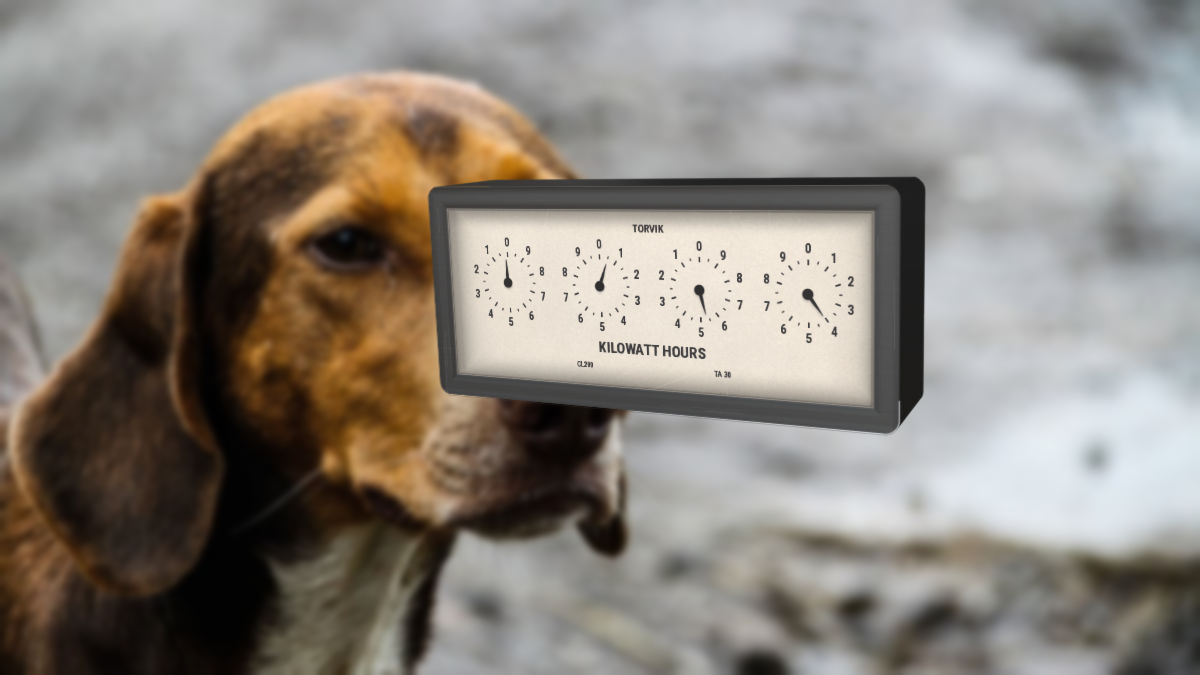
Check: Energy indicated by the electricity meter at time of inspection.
54 kWh
